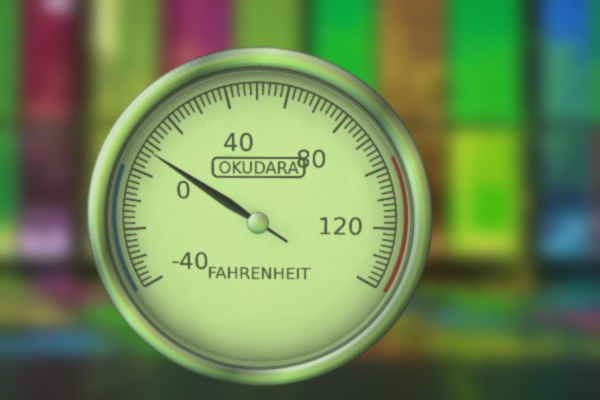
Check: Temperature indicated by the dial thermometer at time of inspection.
8 °F
